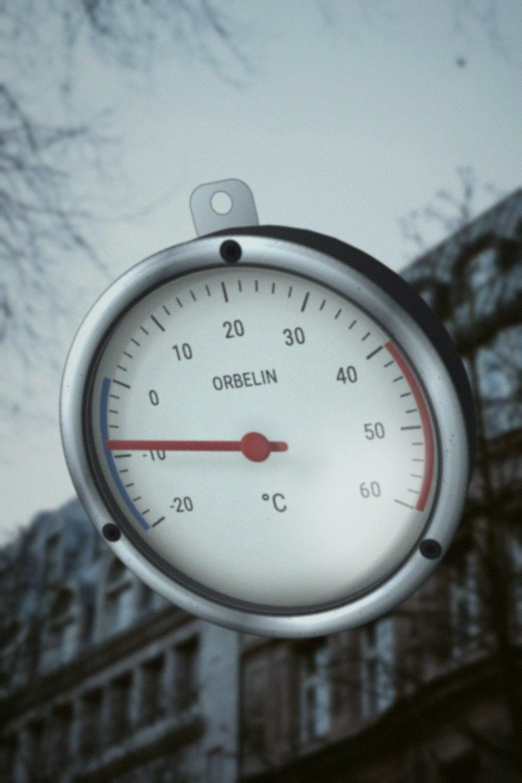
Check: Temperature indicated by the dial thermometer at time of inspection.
-8 °C
